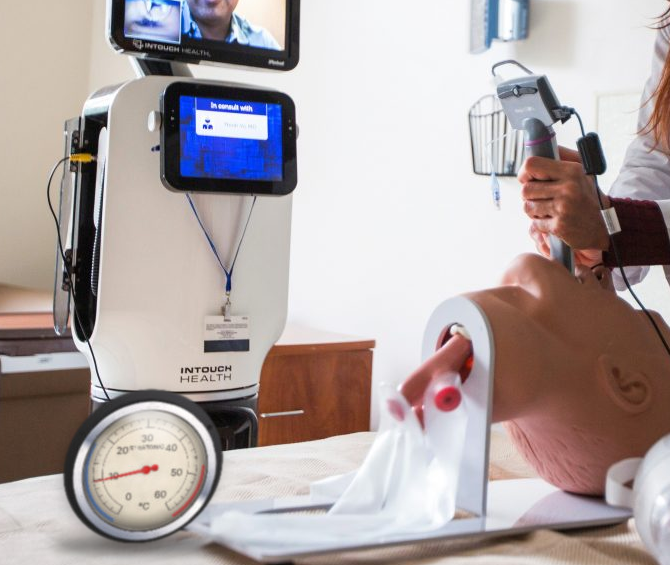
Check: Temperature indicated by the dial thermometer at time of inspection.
10 °C
